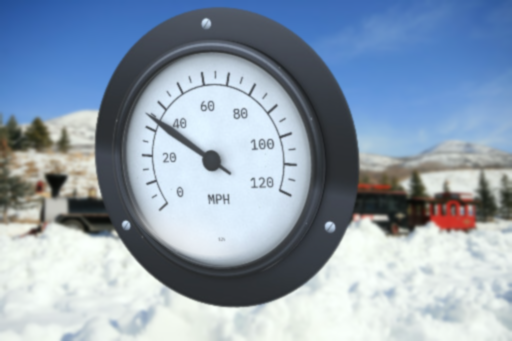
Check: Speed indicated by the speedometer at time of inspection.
35 mph
